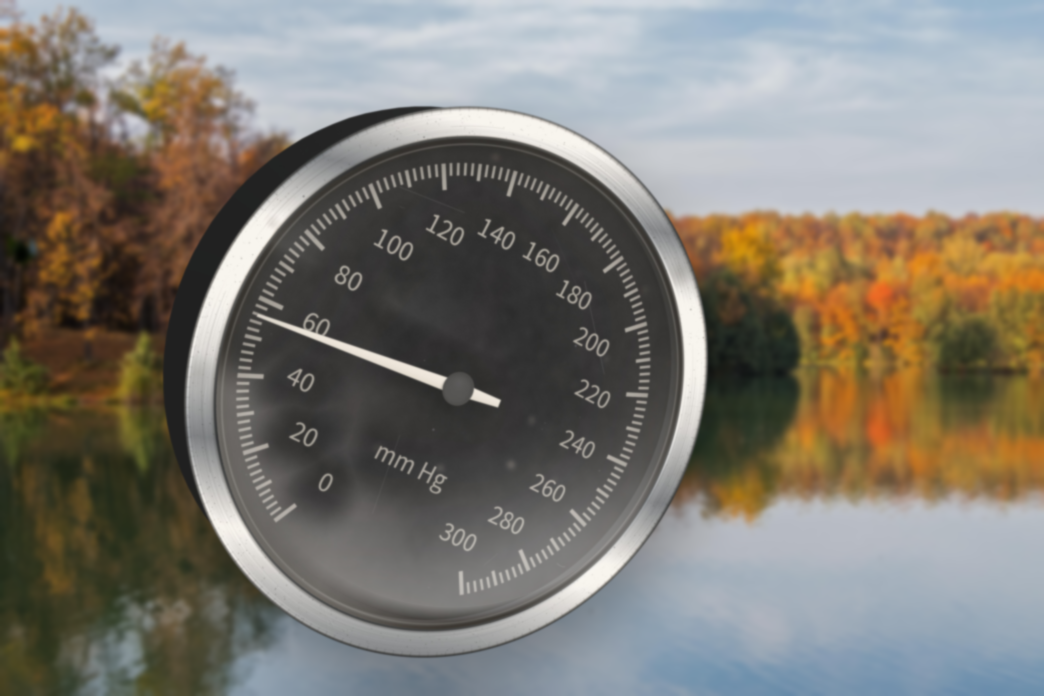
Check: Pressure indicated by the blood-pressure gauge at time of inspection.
56 mmHg
